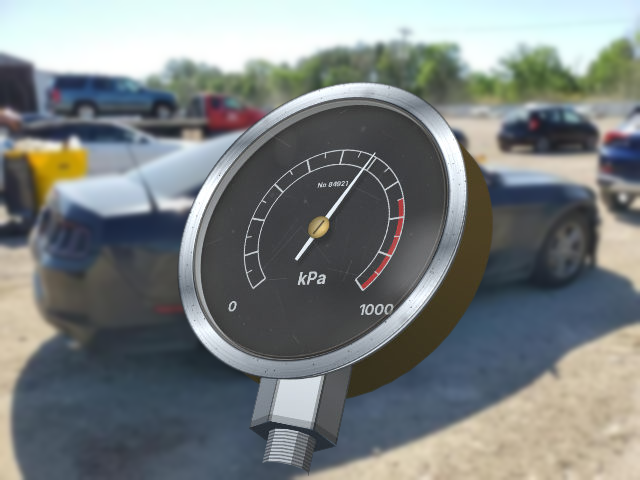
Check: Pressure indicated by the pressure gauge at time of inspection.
600 kPa
